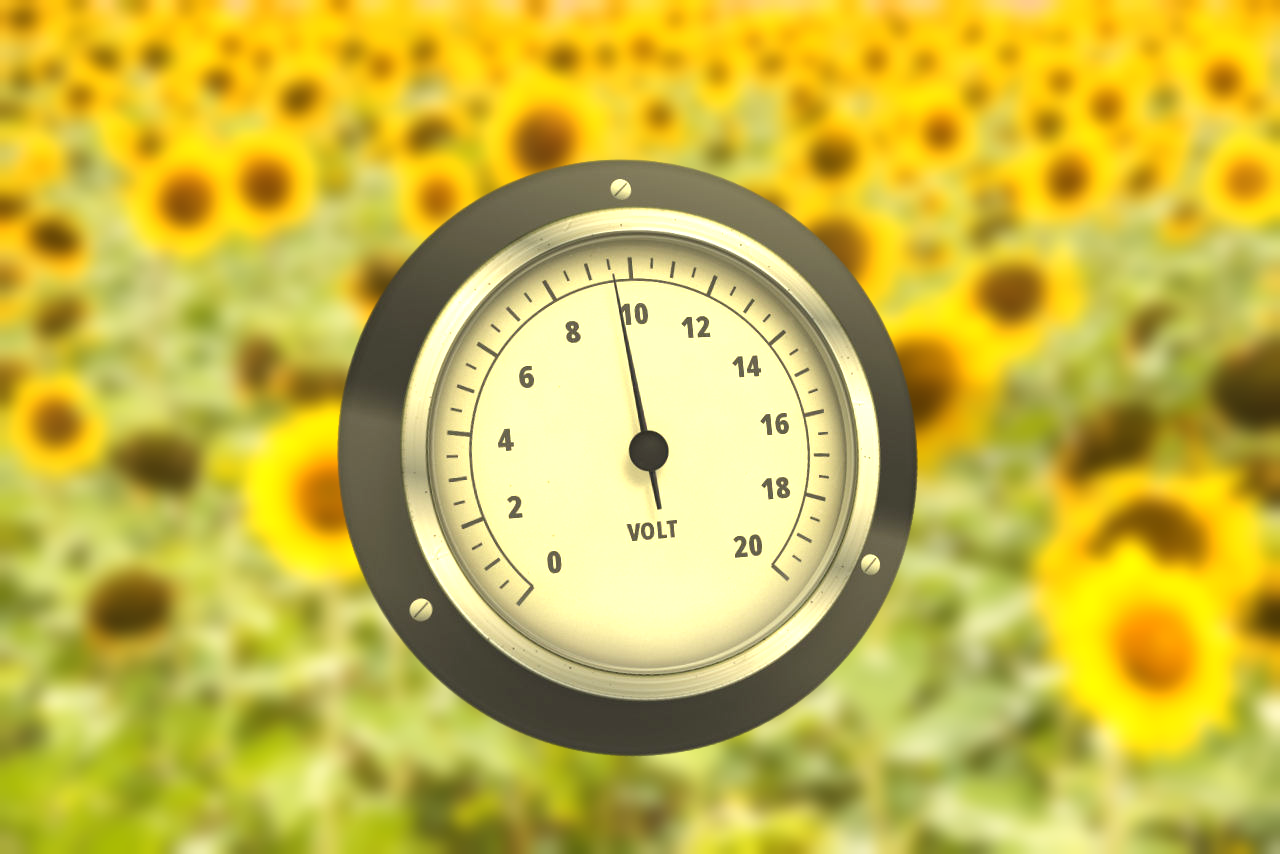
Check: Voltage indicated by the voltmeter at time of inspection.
9.5 V
